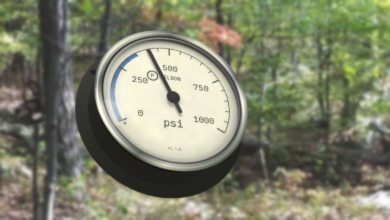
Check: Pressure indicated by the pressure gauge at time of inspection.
400 psi
